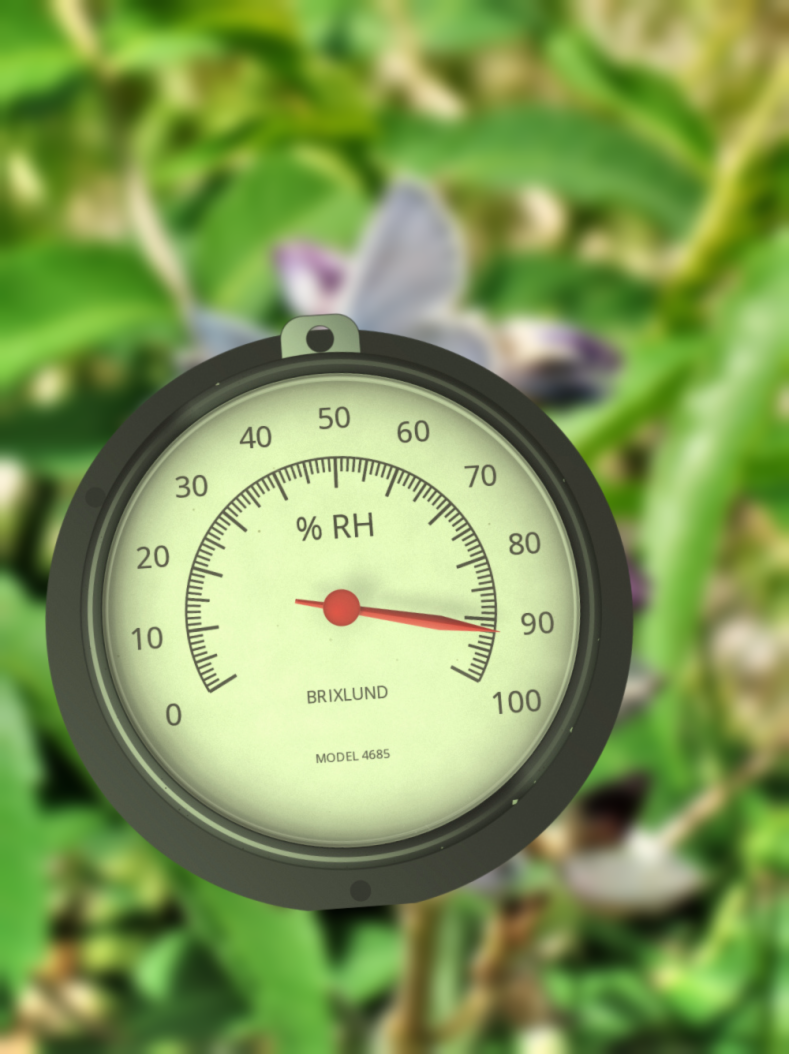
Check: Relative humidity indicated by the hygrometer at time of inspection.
92 %
